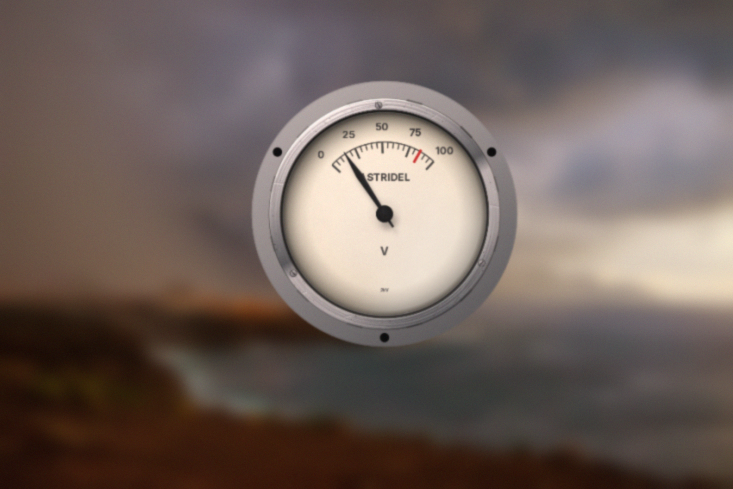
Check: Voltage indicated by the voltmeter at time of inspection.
15 V
